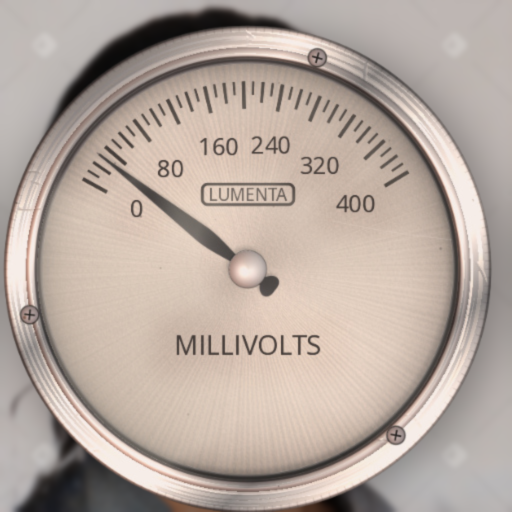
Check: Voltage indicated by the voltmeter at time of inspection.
30 mV
